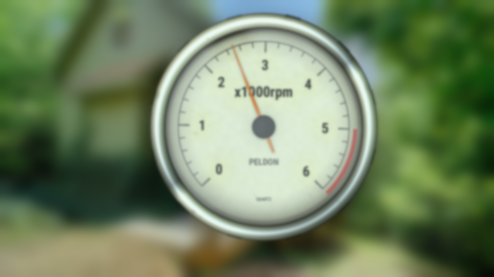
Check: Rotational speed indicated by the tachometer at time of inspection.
2500 rpm
